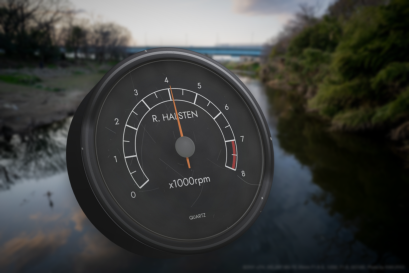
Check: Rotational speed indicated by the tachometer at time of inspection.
4000 rpm
